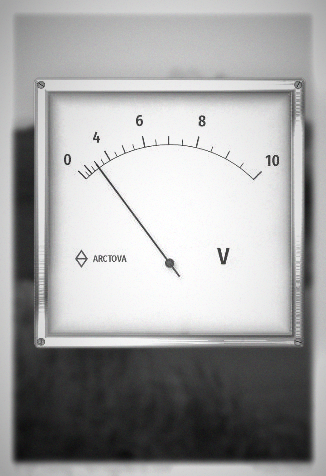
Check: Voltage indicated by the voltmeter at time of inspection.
3 V
